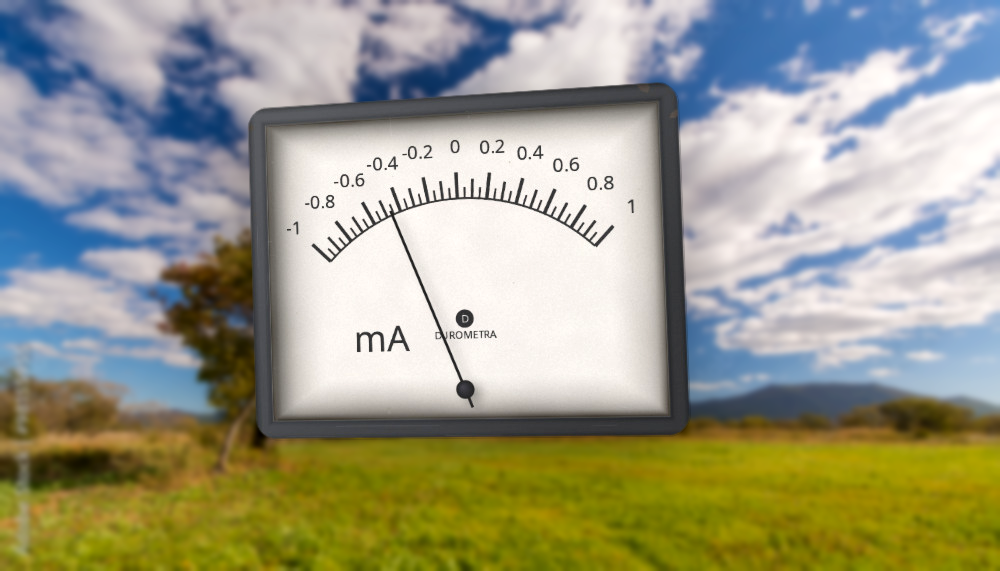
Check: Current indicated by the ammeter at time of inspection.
-0.45 mA
